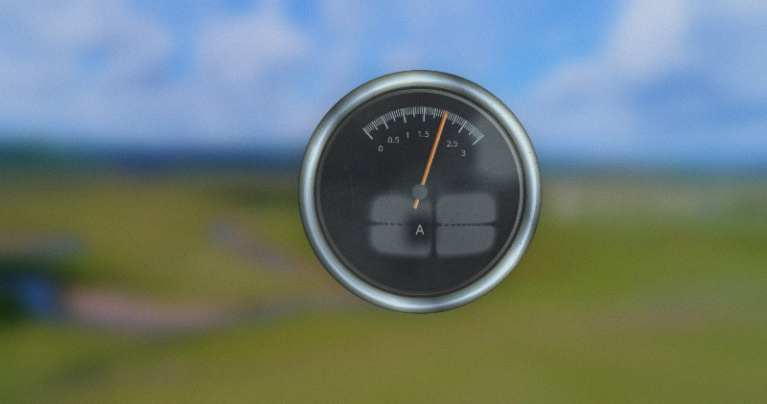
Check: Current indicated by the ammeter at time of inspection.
2 A
